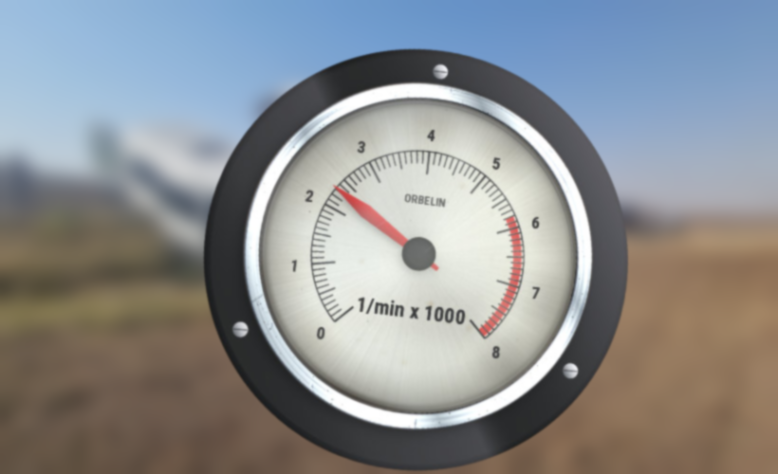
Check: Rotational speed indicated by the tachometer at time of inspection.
2300 rpm
